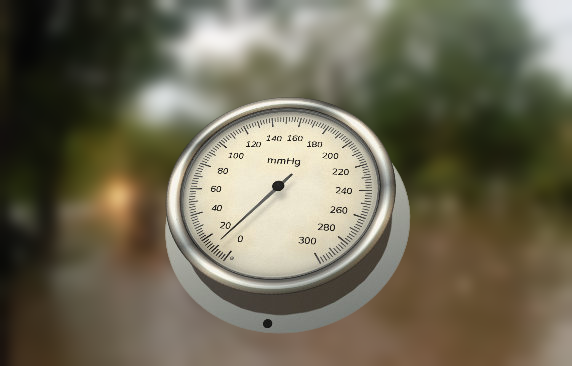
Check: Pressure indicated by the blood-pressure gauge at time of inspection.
10 mmHg
